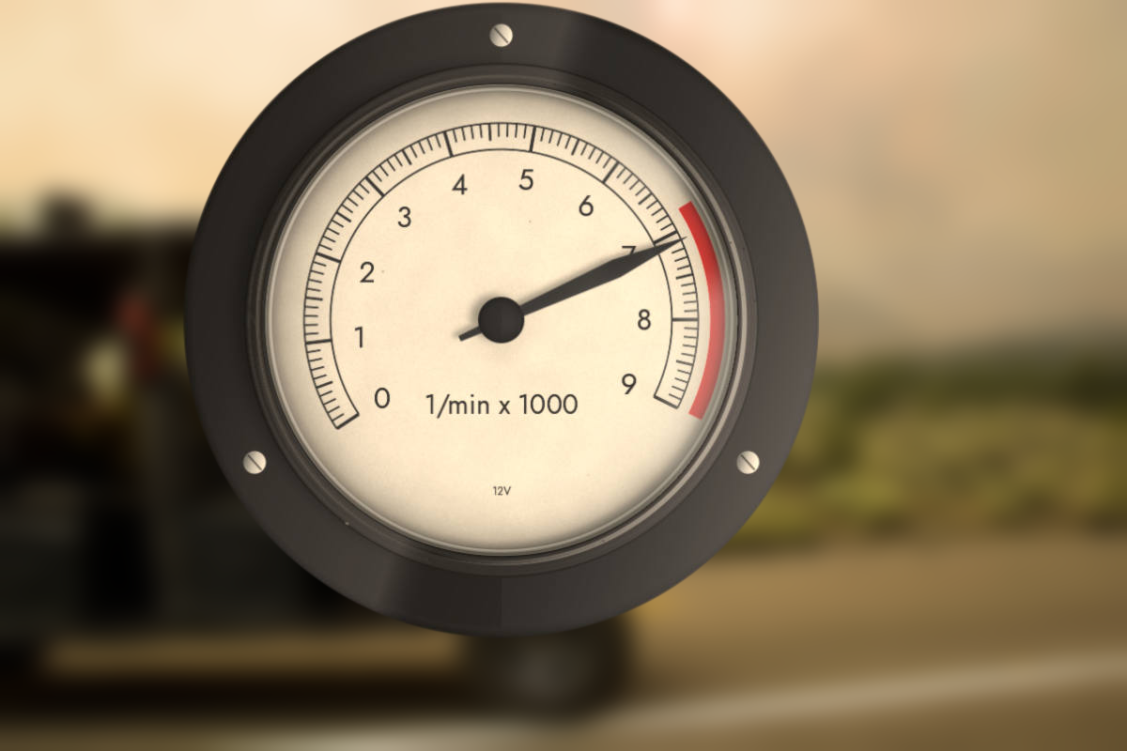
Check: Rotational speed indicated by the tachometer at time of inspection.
7100 rpm
